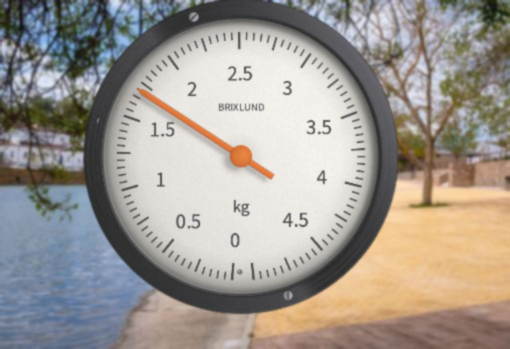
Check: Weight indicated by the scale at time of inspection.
1.7 kg
